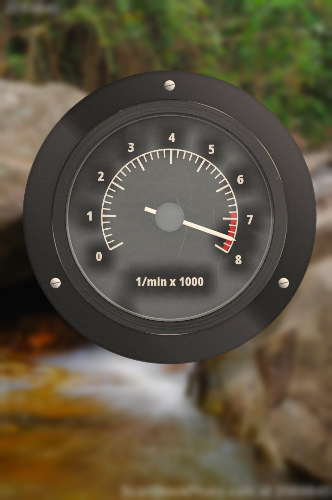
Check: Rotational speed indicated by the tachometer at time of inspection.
7600 rpm
